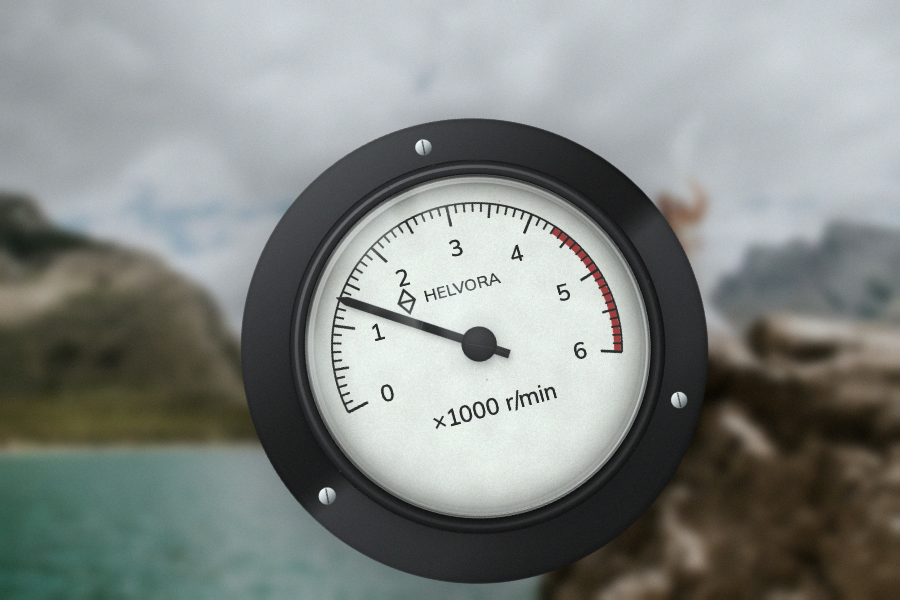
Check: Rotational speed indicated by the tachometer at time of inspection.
1300 rpm
